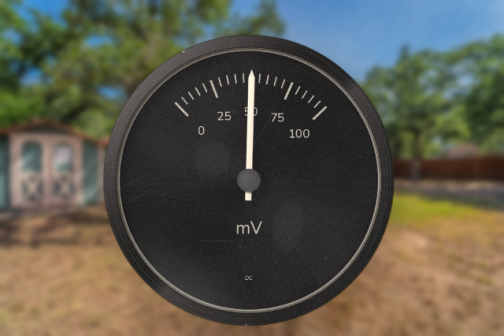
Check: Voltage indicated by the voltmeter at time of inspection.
50 mV
